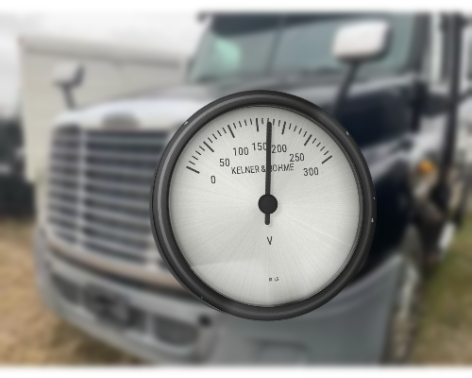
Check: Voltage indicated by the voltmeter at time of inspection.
170 V
